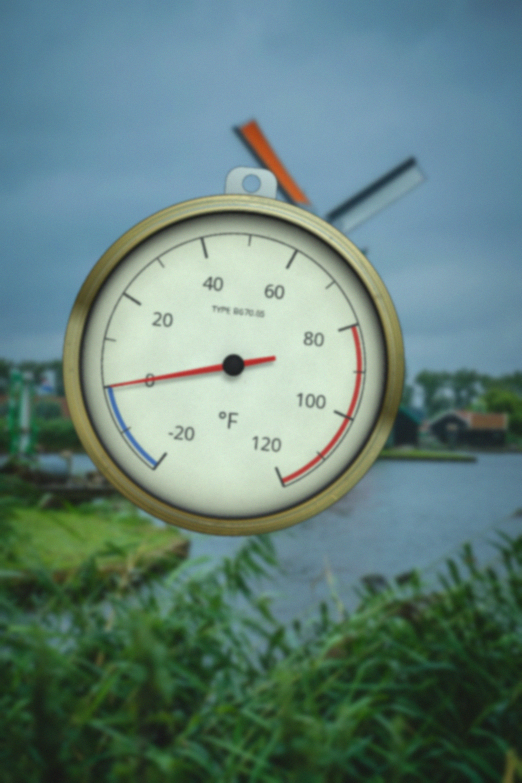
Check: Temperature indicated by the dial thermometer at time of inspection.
0 °F
